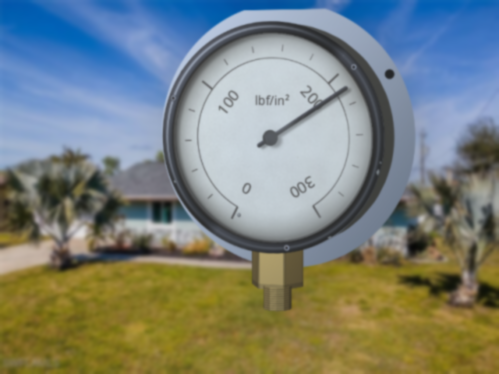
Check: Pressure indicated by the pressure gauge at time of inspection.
210 psi
